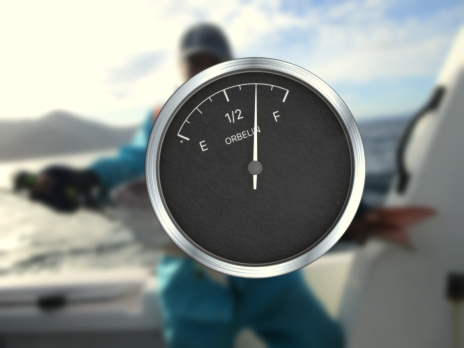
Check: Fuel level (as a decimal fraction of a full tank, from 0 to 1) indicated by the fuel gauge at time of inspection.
0.75
